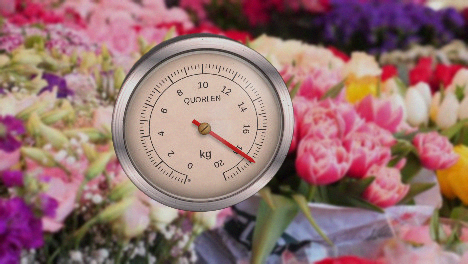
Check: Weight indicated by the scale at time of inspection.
18 kg
